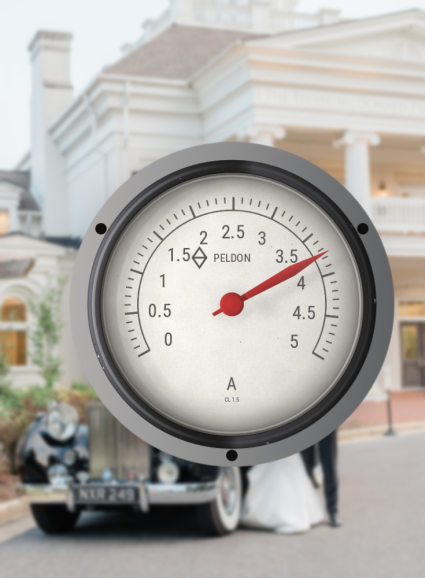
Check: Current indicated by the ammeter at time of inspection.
3.75 A
